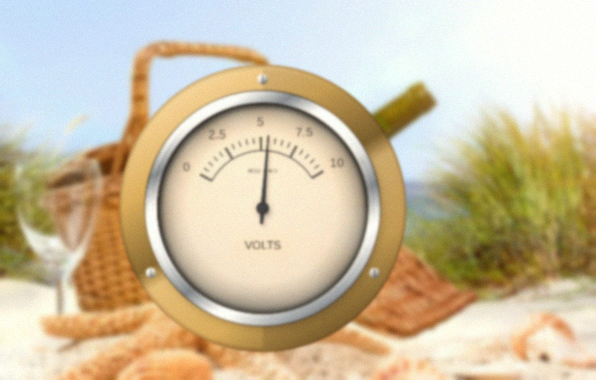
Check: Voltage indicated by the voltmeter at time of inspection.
5.5 V
